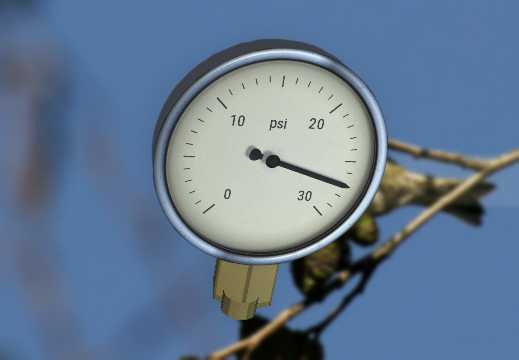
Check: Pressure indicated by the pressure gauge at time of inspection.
27 psi
